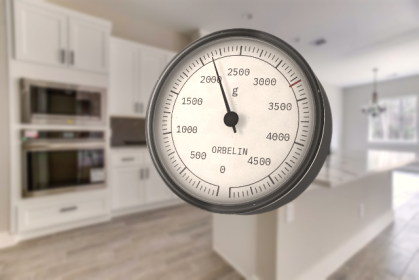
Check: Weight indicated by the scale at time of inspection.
2150 g
